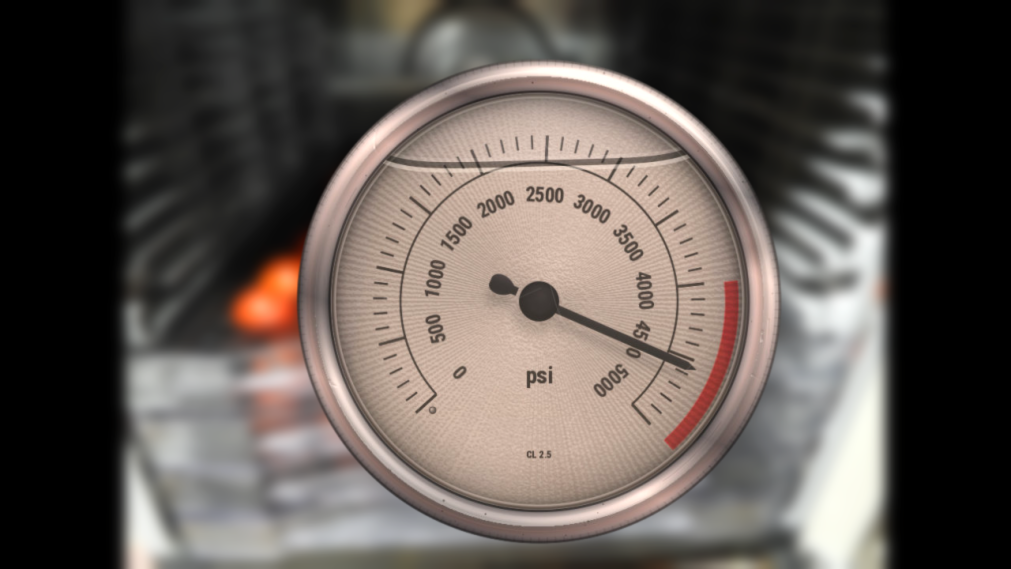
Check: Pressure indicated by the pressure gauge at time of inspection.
4550 psi
